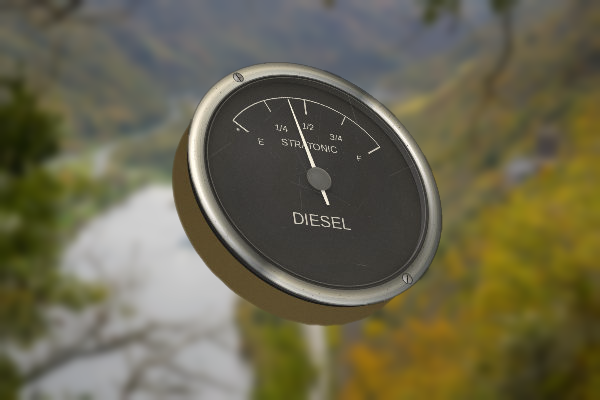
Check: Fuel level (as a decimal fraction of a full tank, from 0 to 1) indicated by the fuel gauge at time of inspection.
0.375
